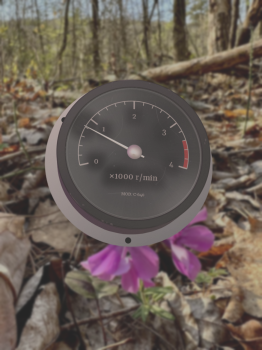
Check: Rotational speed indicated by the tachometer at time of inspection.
800 rpm
